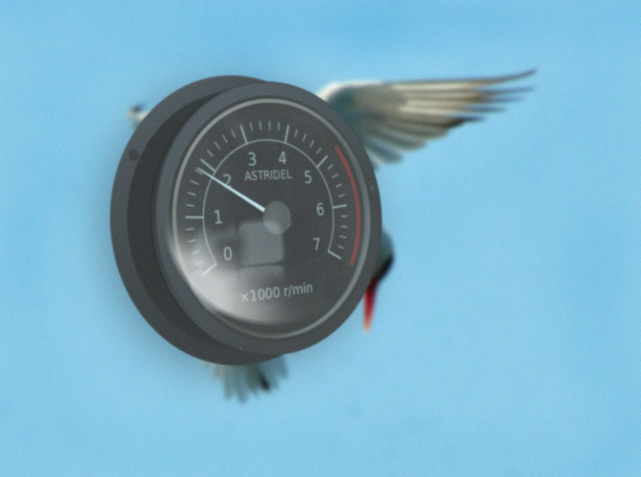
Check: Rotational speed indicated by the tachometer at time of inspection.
1800 rpm
